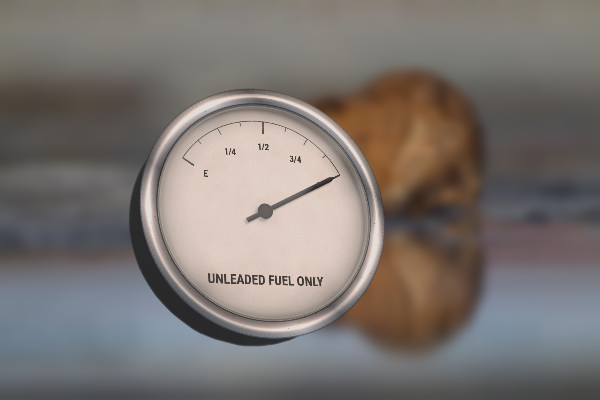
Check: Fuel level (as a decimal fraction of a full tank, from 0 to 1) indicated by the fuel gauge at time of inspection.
1
